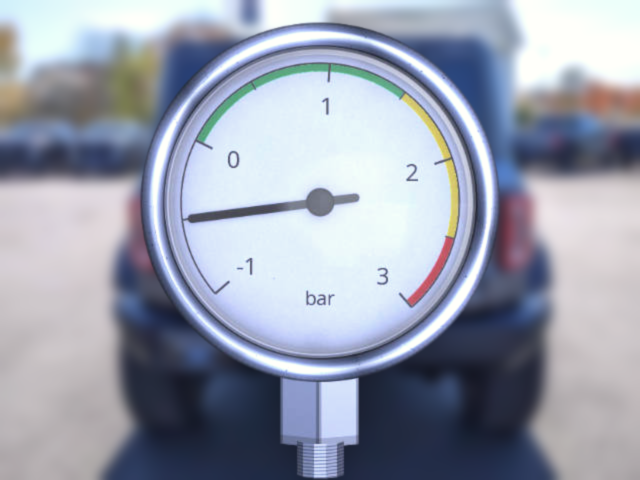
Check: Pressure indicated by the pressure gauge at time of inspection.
-0.5 bar
